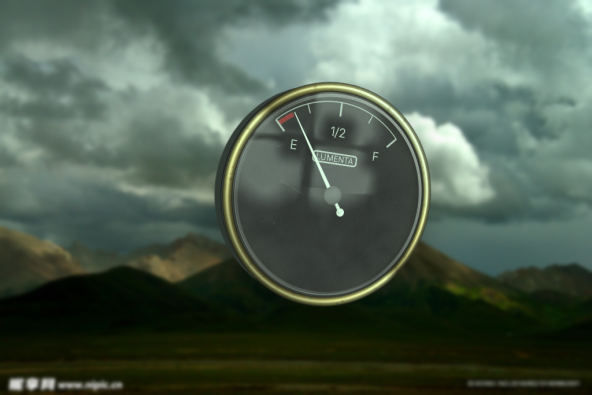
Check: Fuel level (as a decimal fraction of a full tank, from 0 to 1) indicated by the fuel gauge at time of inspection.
0.125
